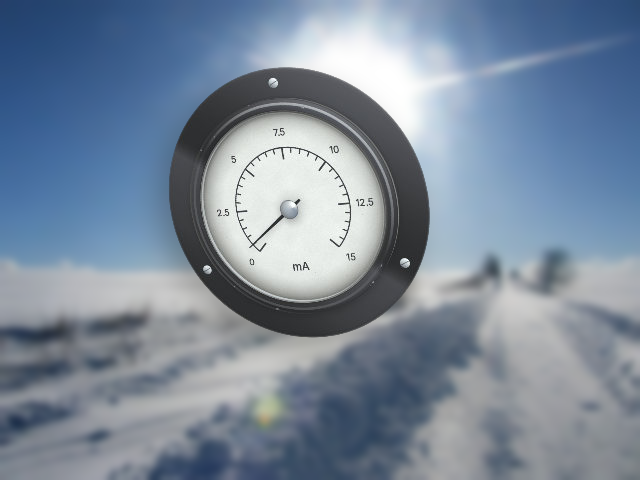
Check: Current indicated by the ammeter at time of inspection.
0.5 mA
